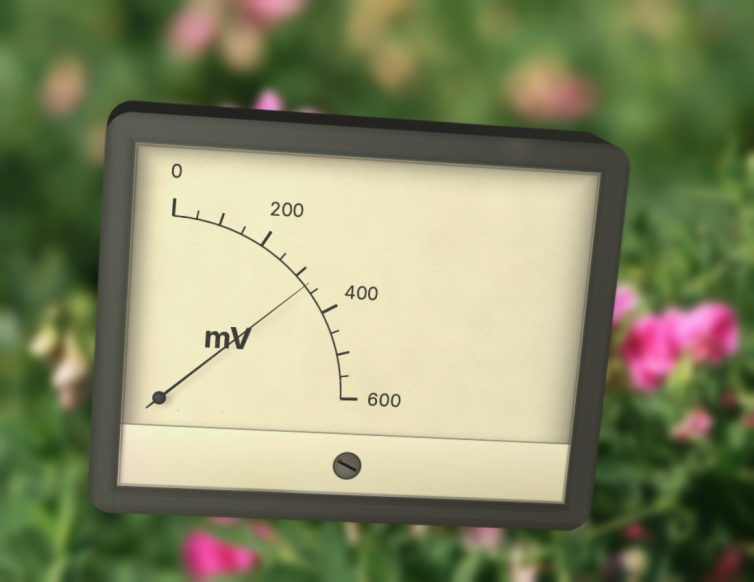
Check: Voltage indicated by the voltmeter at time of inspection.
325 mV
